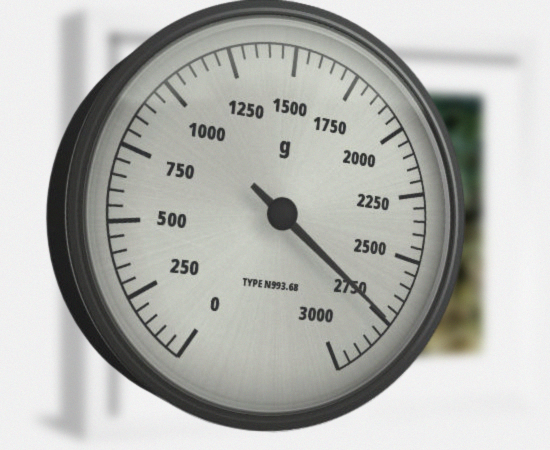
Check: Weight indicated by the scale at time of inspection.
2750 g
